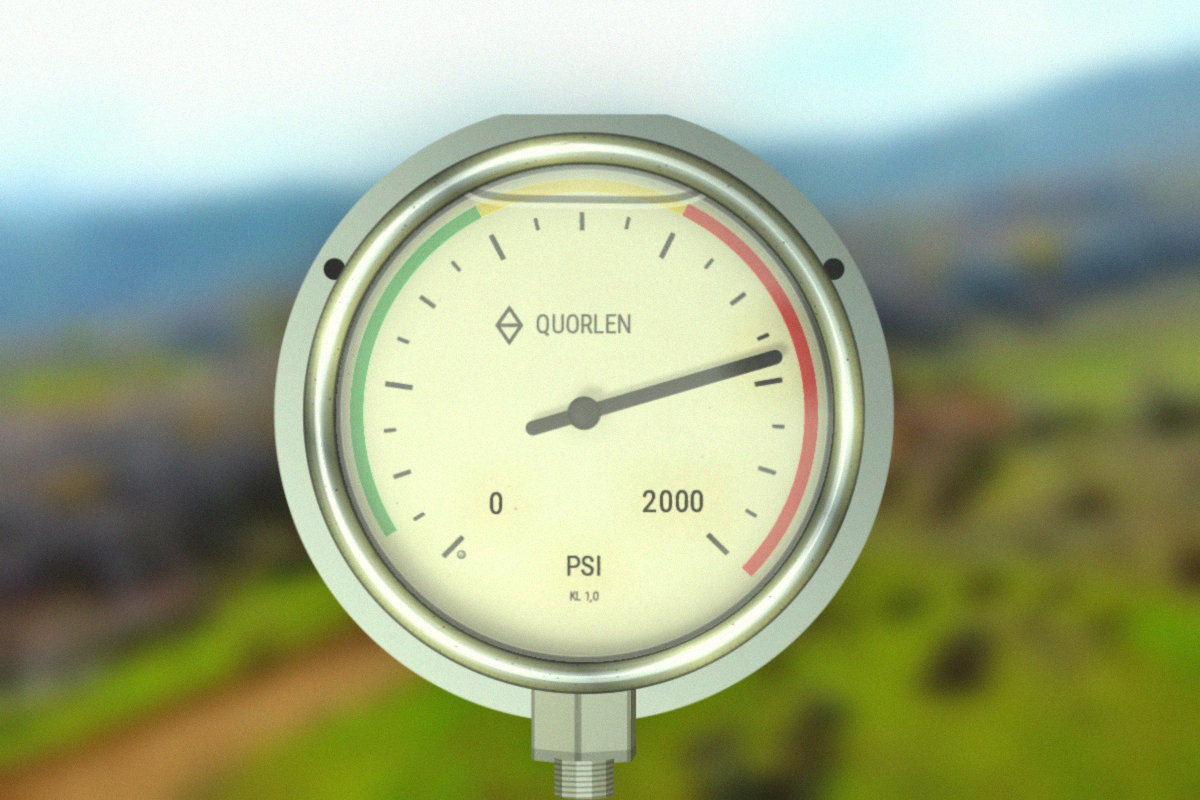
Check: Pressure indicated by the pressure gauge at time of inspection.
1550 psi
